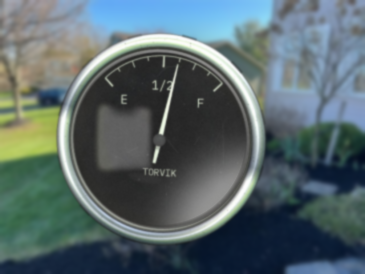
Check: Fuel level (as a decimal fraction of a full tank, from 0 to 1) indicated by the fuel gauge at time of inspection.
0.625
